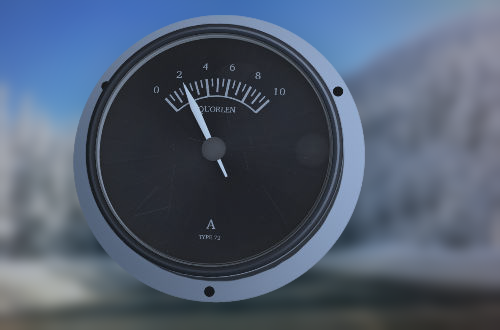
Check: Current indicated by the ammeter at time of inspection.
2 A
